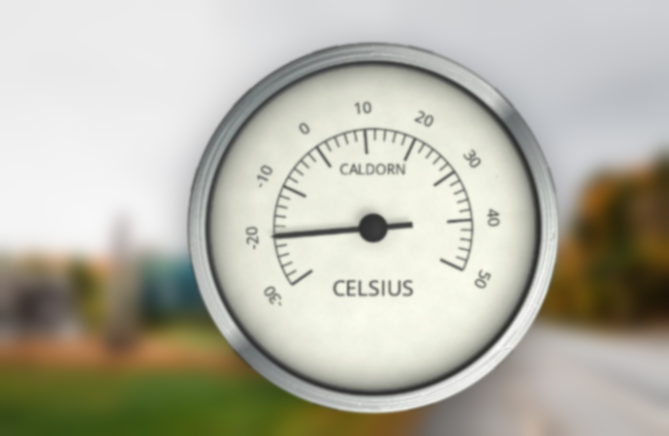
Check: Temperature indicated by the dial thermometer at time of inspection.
-20 °C
